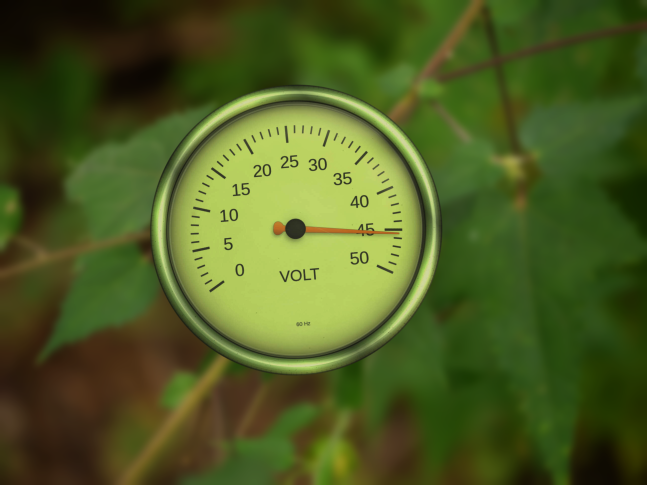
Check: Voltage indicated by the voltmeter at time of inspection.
45.5 V
